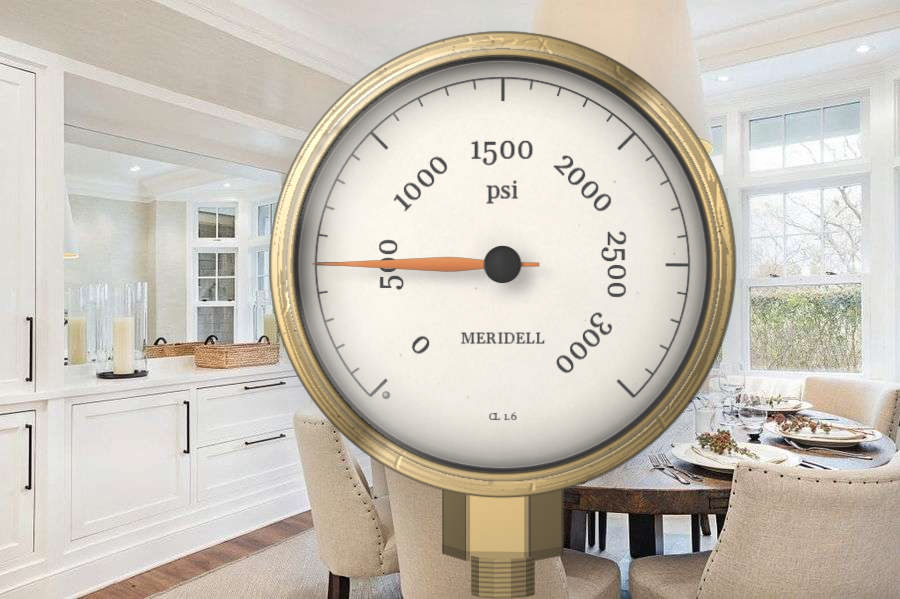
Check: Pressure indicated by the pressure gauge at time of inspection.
500 psi
